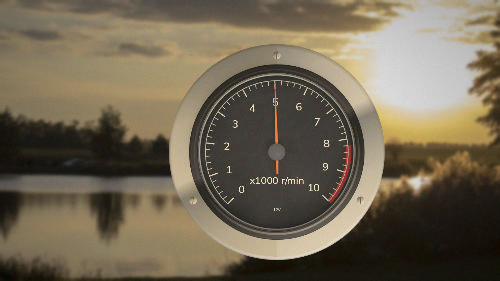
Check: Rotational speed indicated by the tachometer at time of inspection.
5000 rpm
